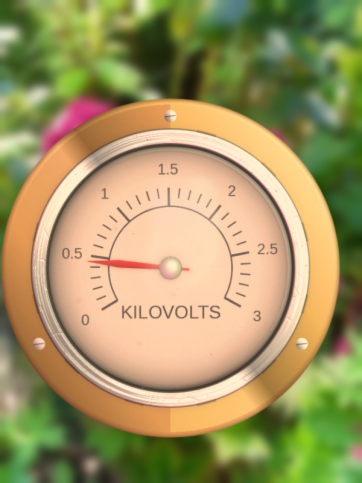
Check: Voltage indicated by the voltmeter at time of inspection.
0.45 kV
